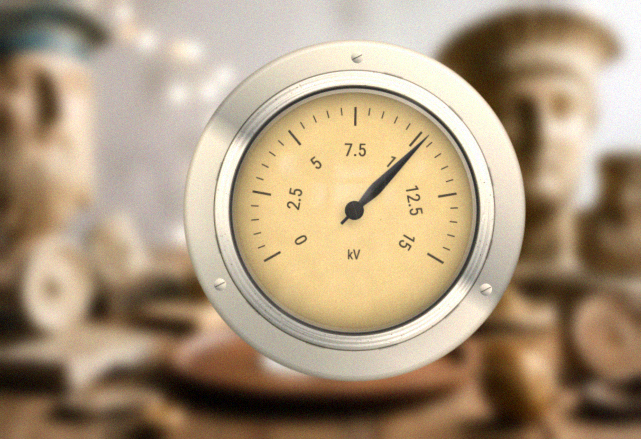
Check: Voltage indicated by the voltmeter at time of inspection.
10.25 kV
